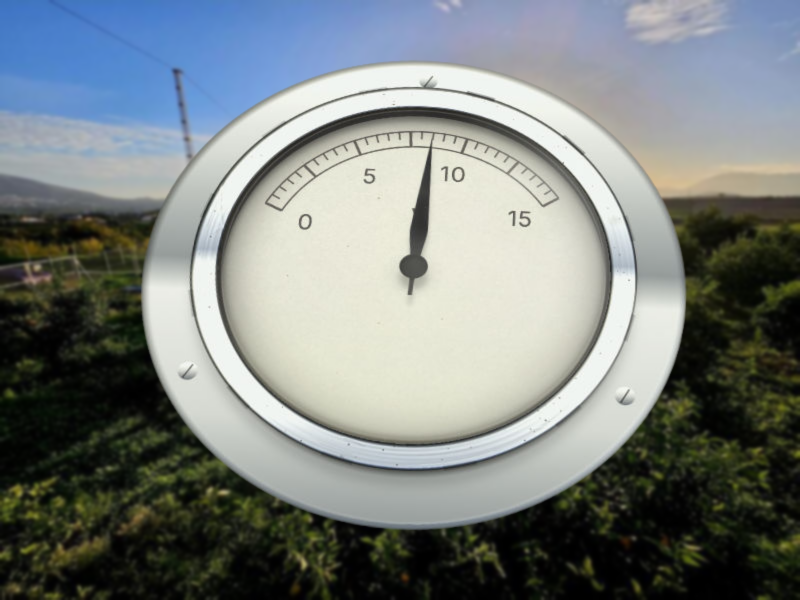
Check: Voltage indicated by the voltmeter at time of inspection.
8.5 V
